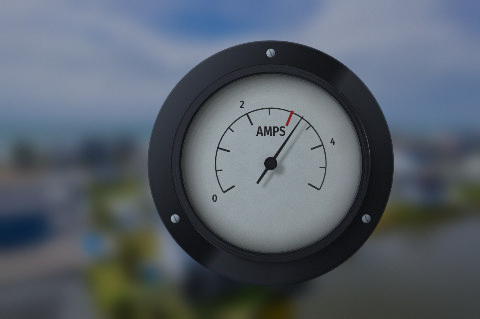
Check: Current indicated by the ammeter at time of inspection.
3.25 A
